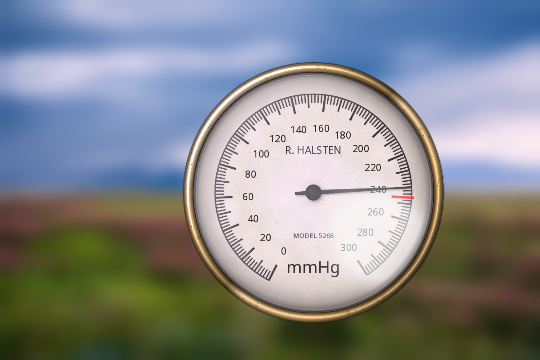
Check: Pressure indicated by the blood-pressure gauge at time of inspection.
240 mmHg
